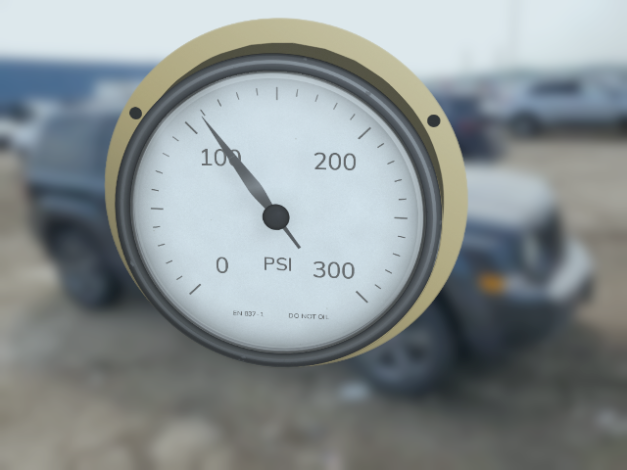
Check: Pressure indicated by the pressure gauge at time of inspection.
110 psi
